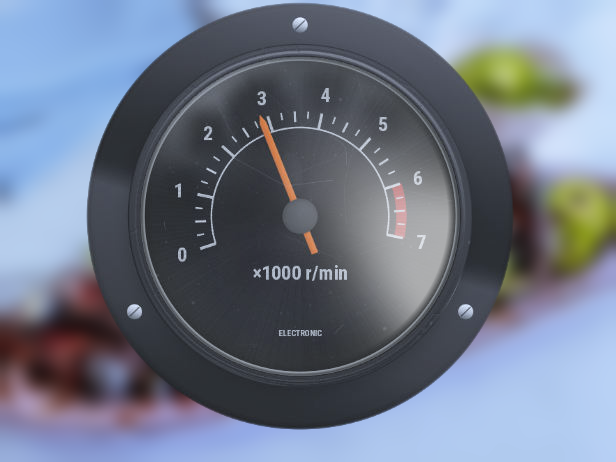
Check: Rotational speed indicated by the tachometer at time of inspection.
2875 rpm
